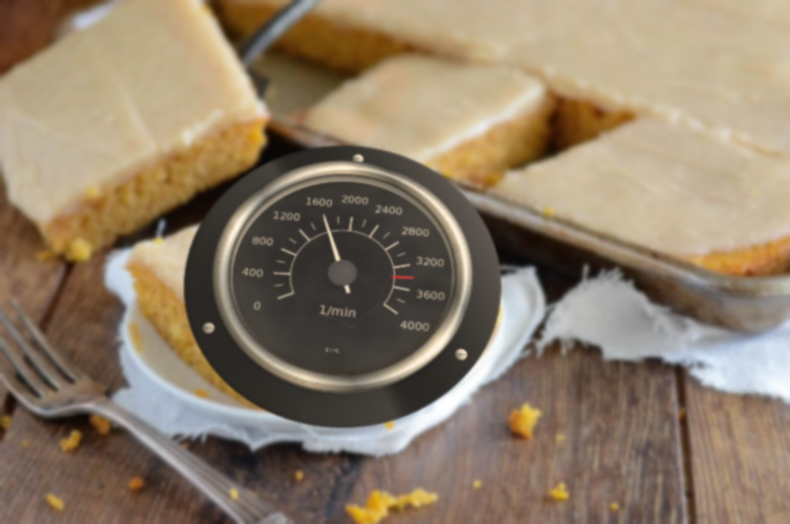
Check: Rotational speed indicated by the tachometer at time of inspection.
1600 rpm
